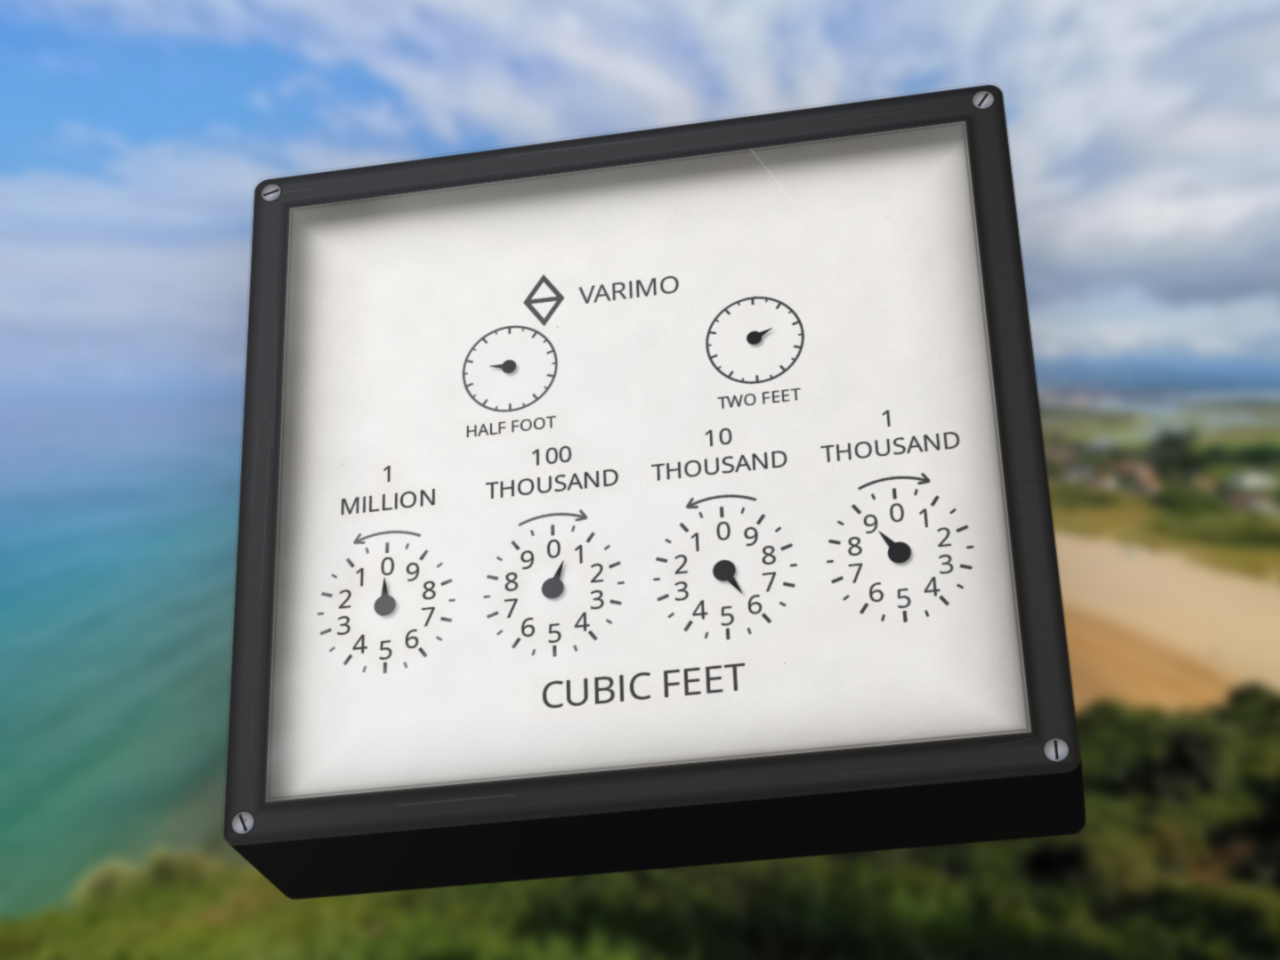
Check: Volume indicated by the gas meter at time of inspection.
5900 ft³
